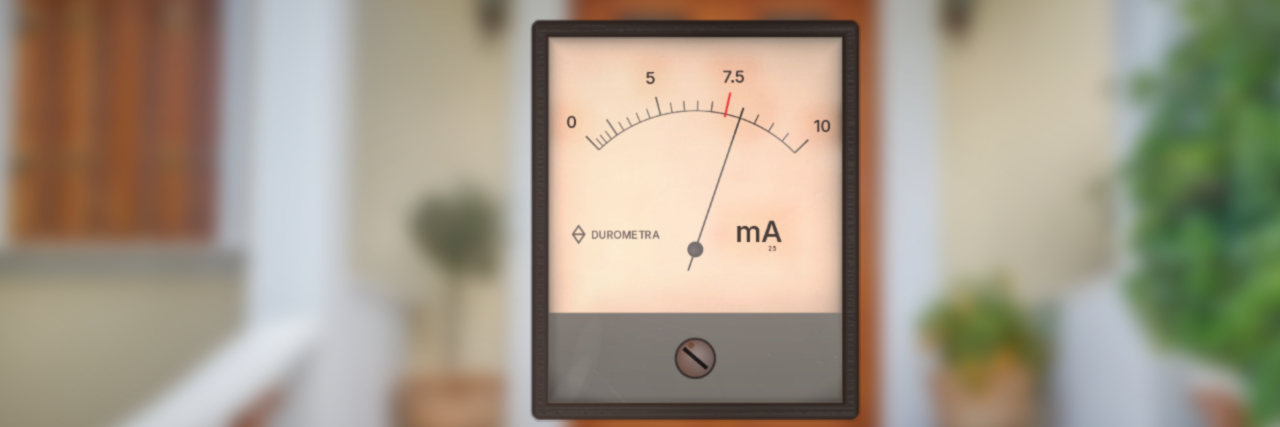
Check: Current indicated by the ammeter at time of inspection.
8 mA
